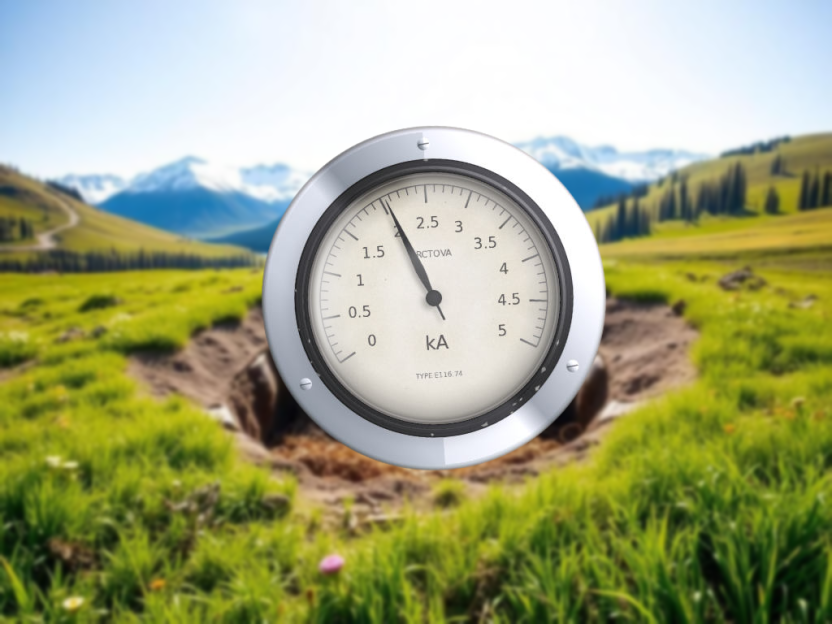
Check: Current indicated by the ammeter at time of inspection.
2.05 kA
